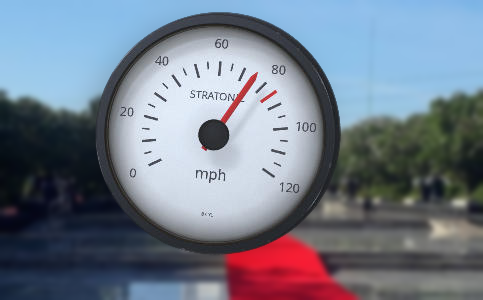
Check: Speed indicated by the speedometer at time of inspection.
75 mph
